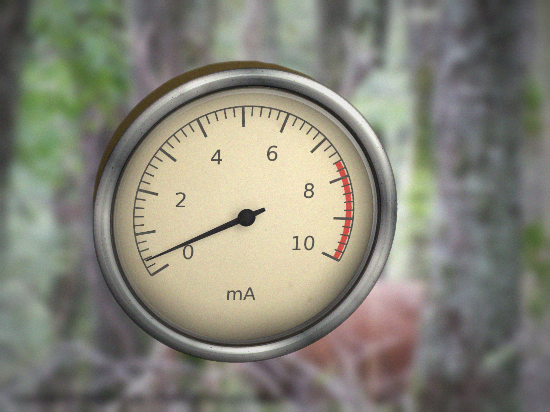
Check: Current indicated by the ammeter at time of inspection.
0.4 mA
